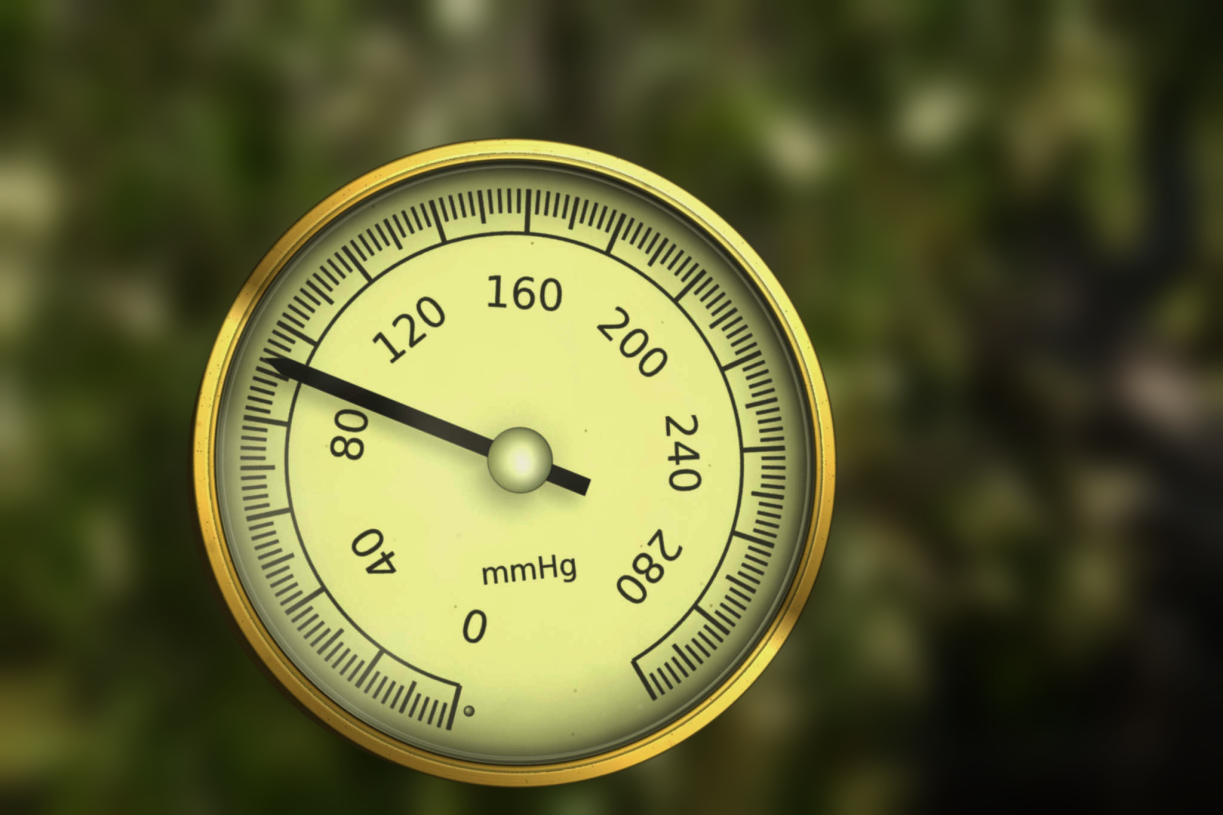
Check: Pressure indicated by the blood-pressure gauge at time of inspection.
92 mmHg
